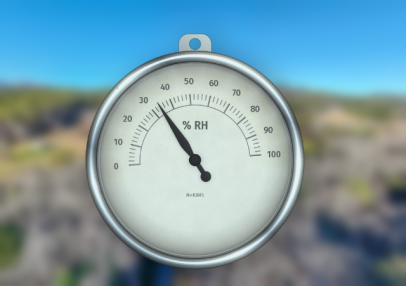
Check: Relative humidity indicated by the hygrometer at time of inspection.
34 %
